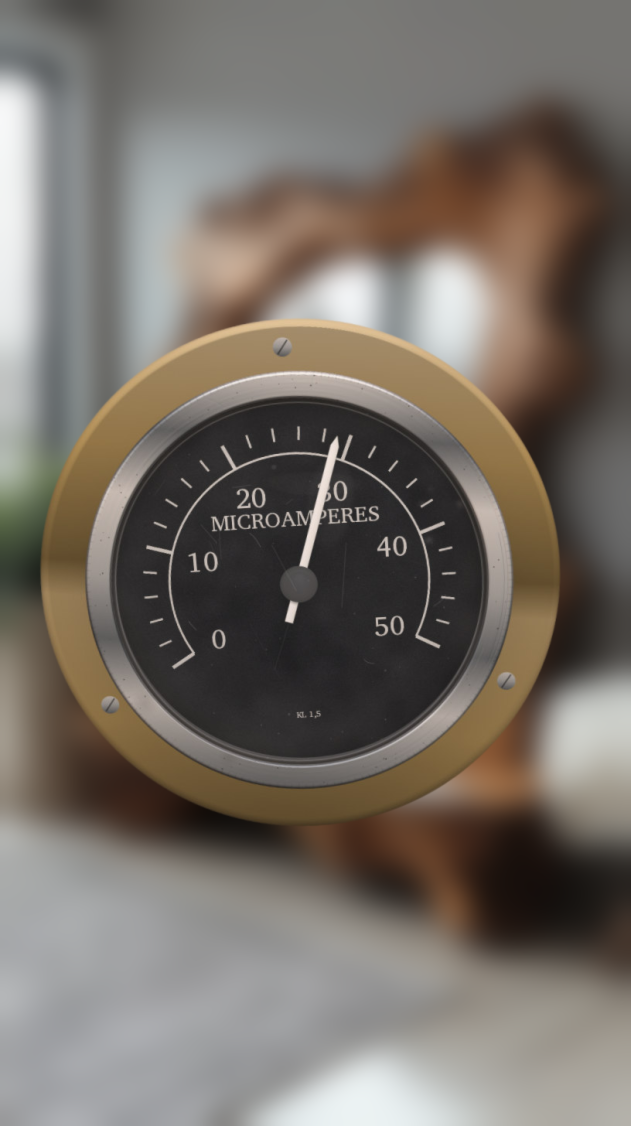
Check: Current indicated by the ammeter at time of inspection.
29 µA
